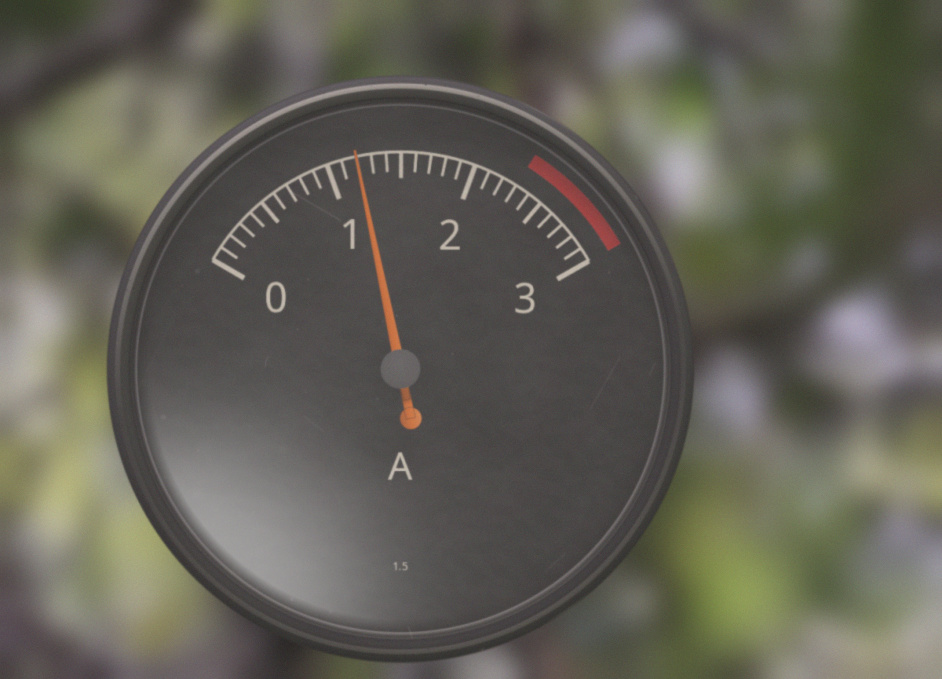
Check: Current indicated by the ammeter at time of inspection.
1.2 A
